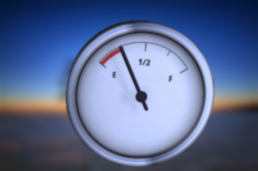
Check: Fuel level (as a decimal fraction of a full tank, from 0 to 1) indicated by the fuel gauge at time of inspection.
0.25
